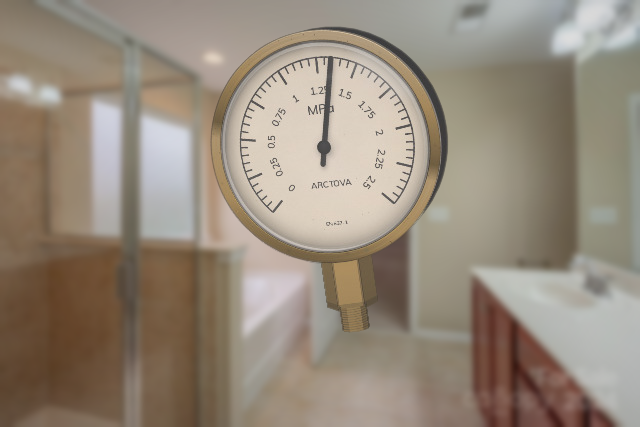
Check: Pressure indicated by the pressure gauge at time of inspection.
1.35 MPa
